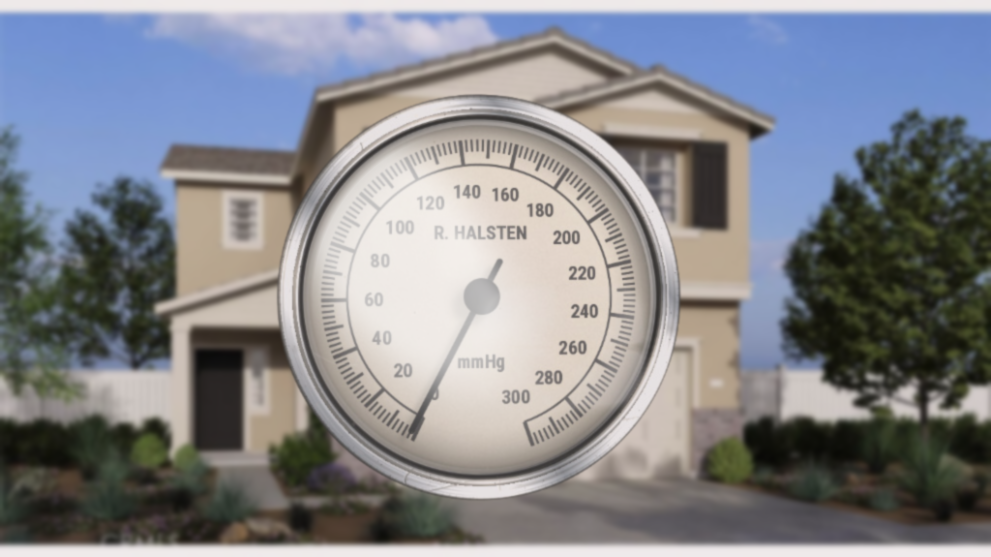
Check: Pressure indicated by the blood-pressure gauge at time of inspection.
2 mmHg
